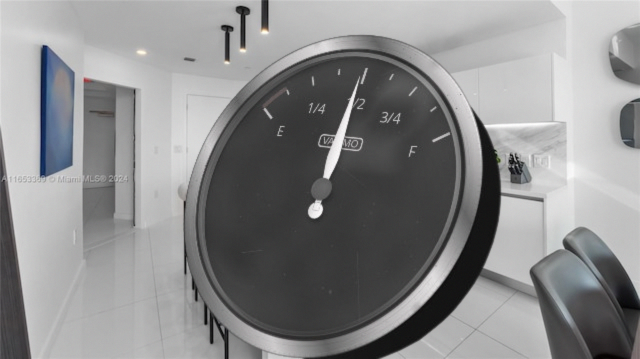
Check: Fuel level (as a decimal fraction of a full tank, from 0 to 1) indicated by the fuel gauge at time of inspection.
0.5
